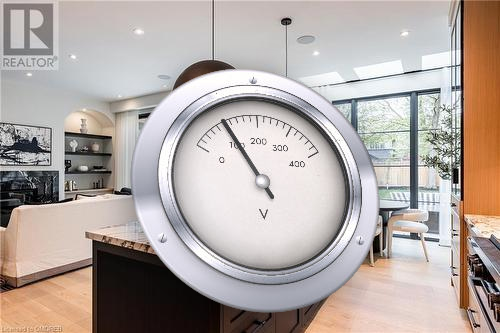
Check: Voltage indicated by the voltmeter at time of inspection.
100 V
